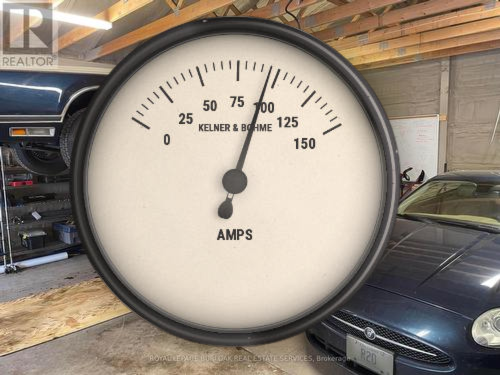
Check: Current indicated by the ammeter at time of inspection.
95 A
